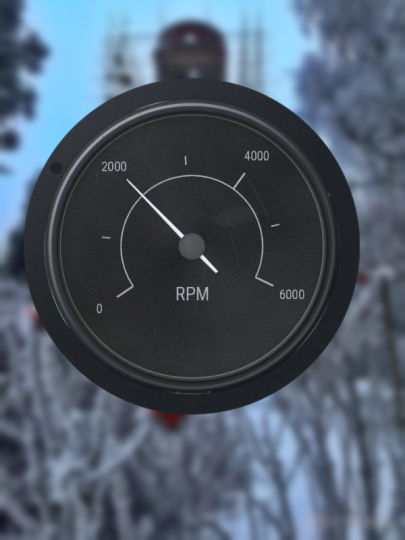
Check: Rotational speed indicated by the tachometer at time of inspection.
2000 rpm
